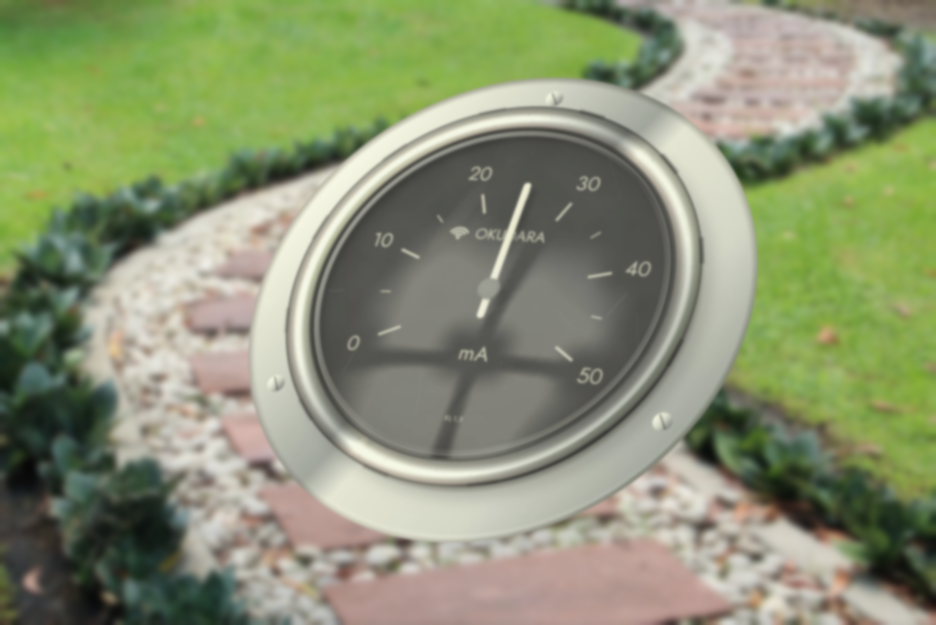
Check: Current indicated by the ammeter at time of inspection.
25 mA
